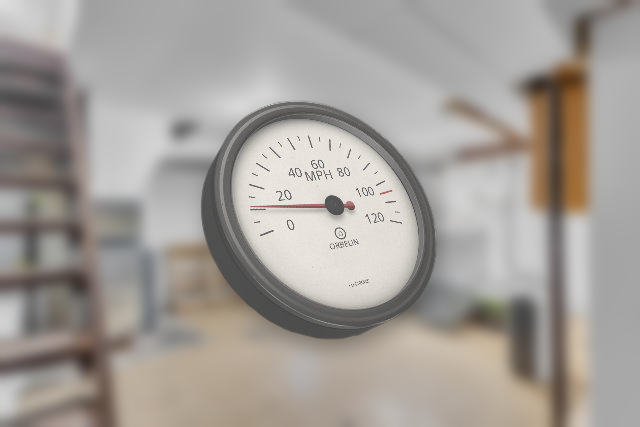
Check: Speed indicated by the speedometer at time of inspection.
10 mph
